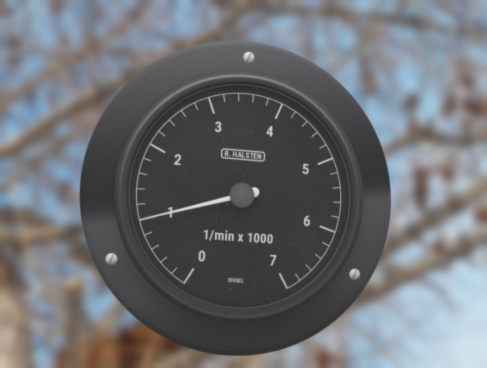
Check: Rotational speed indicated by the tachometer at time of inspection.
1000 rpm
